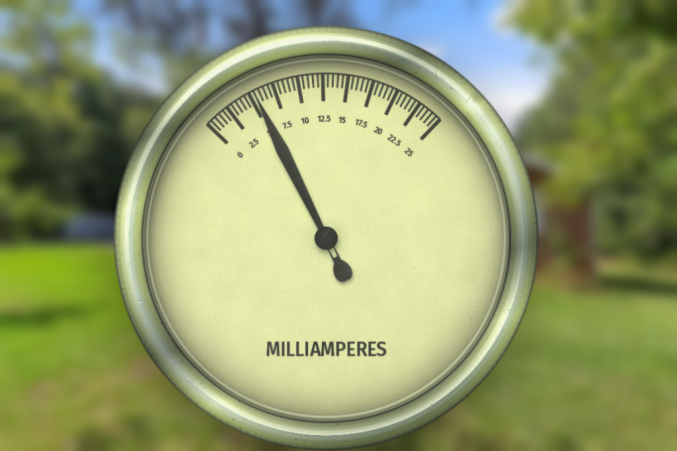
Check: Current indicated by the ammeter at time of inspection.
5.5 mA
